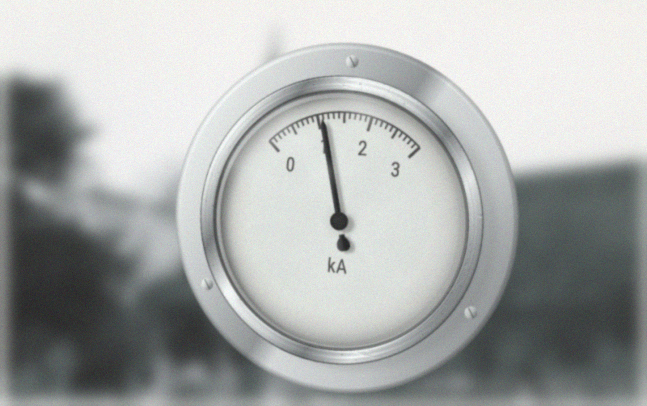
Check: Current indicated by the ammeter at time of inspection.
1.1 kA
